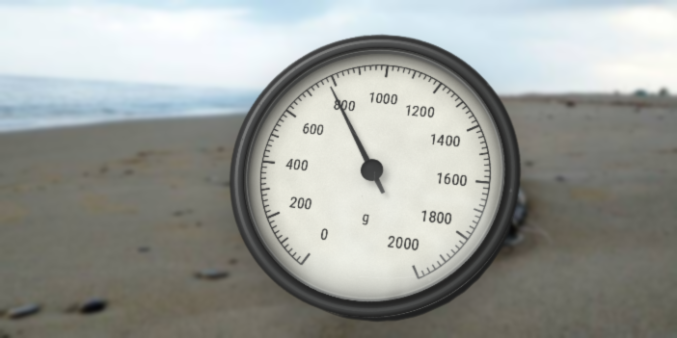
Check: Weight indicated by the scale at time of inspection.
780 g
